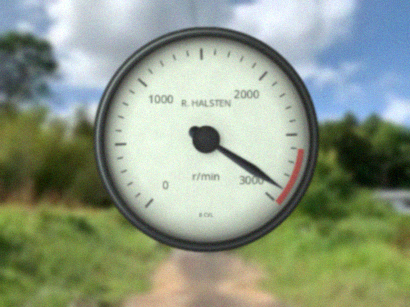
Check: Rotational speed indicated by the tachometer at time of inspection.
2900 rpm
